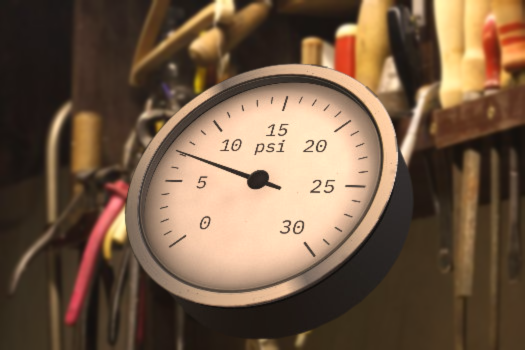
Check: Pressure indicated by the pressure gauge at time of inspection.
7 psi
